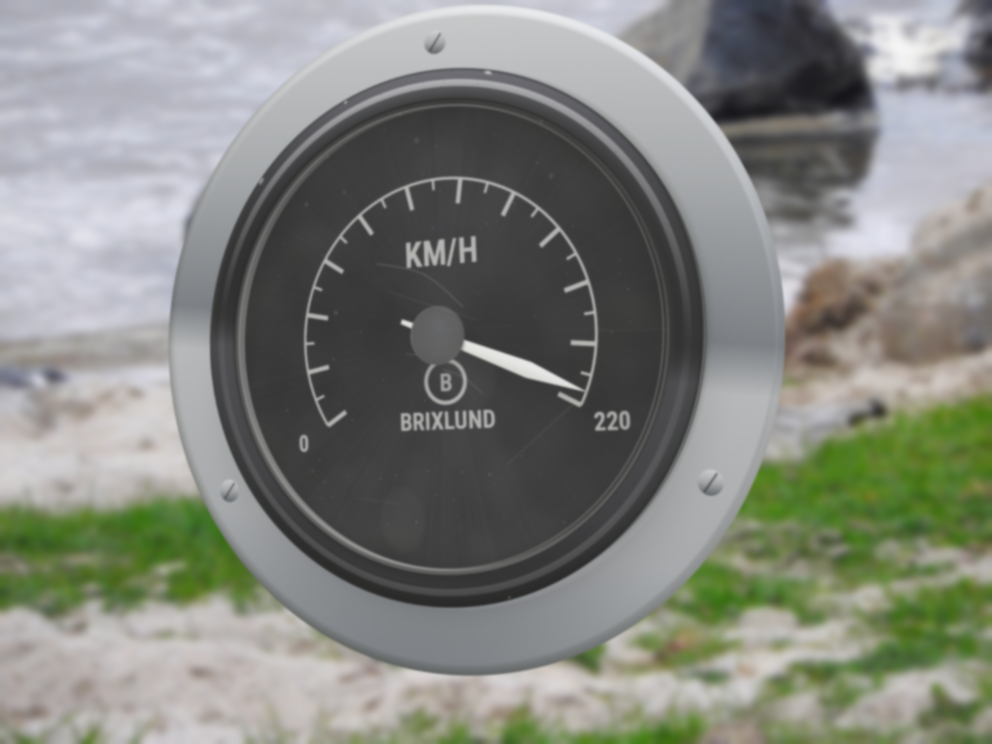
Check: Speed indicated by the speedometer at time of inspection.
215 km/h
